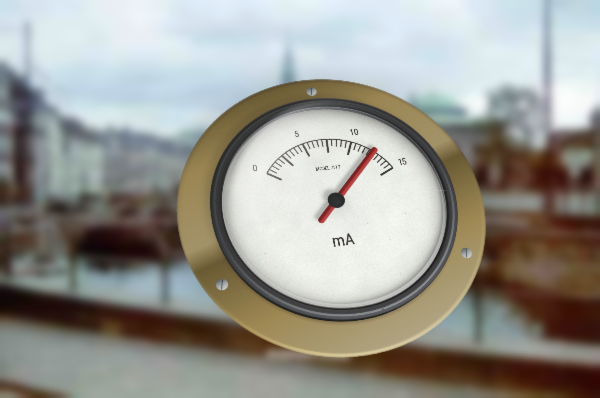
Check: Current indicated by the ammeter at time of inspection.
12.5 mA
